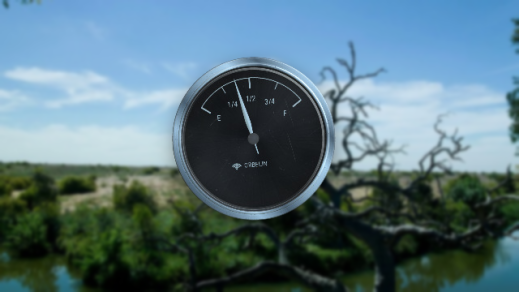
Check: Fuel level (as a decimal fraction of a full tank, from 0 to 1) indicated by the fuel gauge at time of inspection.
0.375
